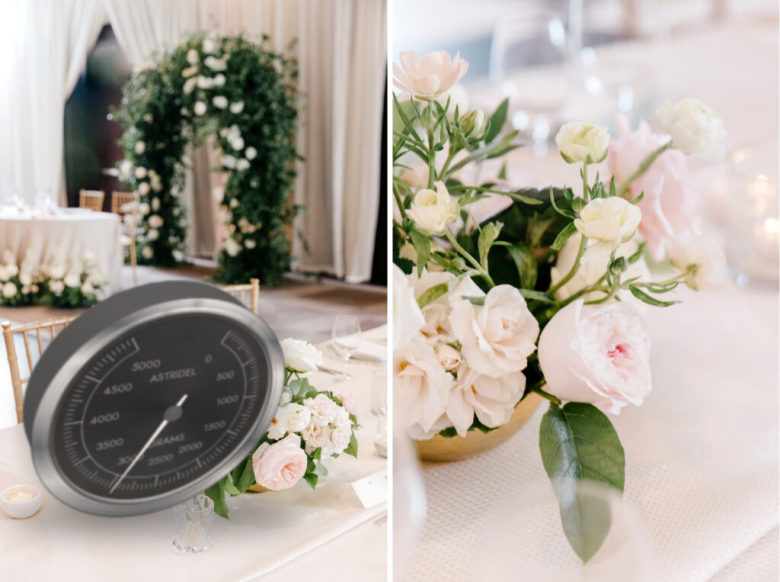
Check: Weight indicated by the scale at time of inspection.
3000 g
